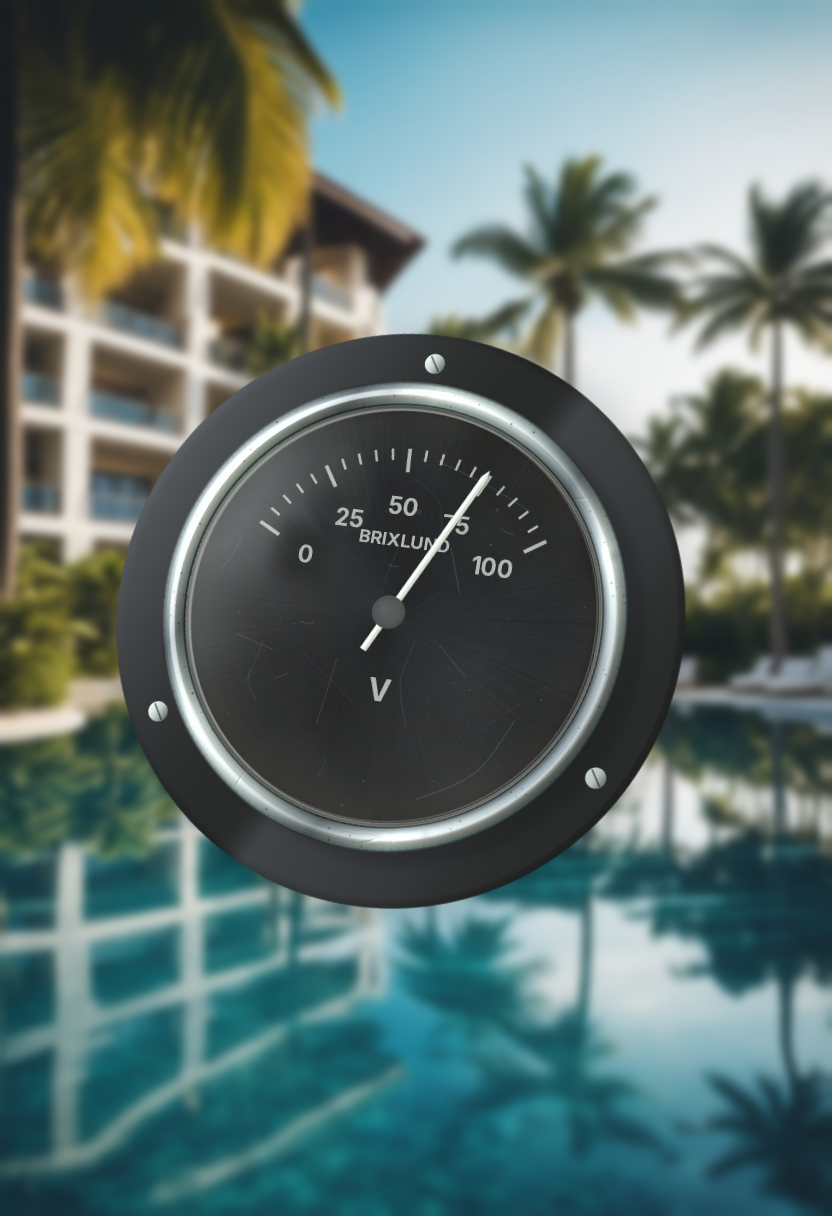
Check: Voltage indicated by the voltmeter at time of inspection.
75 V
